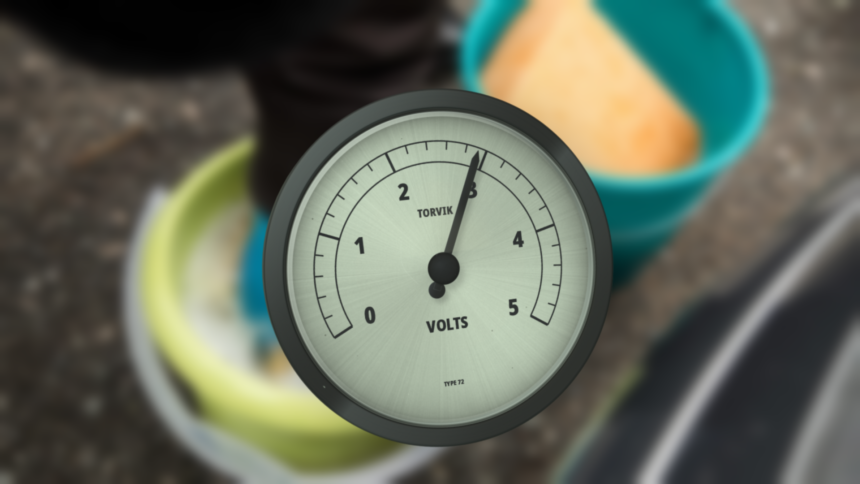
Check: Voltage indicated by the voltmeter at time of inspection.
2.9 V
